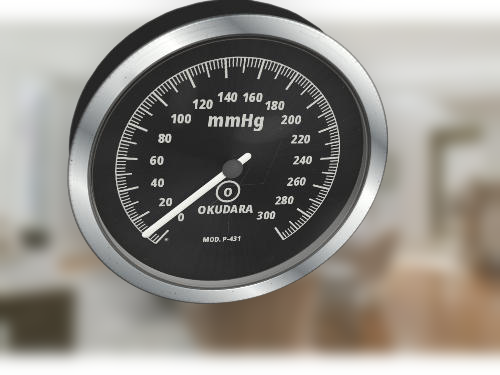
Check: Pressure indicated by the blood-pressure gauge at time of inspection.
10 mmHg
